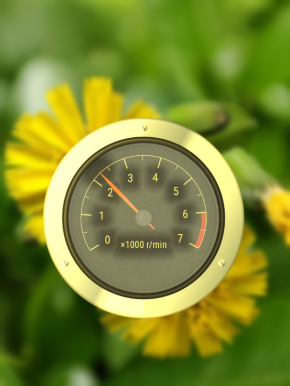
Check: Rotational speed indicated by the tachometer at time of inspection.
2250 rpm
